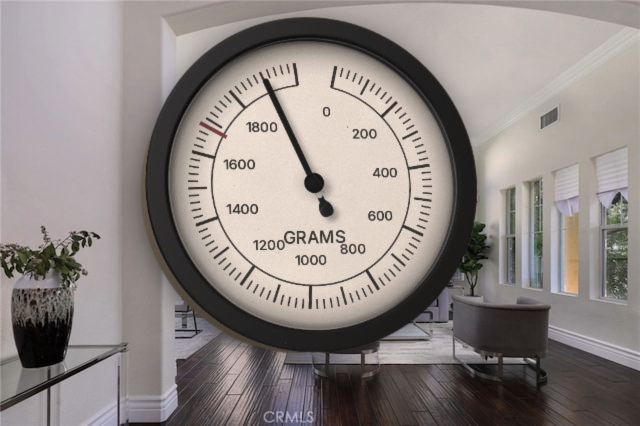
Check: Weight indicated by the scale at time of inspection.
1900 g
